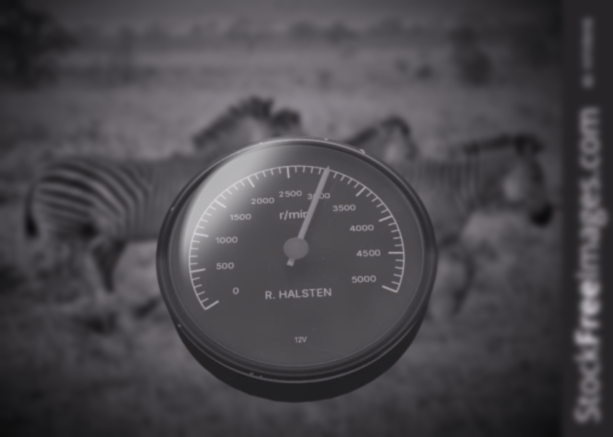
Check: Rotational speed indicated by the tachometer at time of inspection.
3000 rpm
